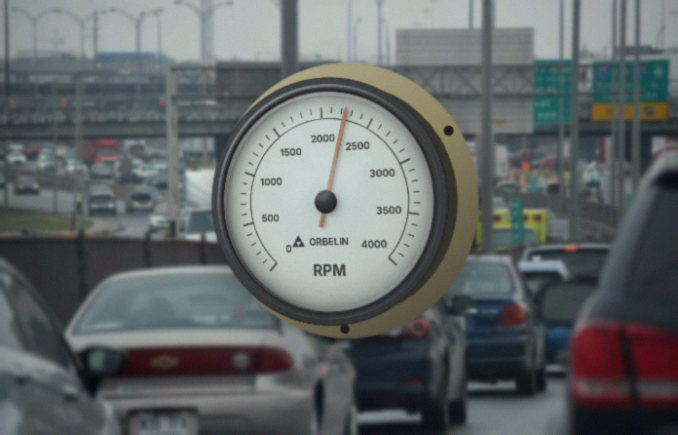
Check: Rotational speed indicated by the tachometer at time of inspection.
2250 rpm
